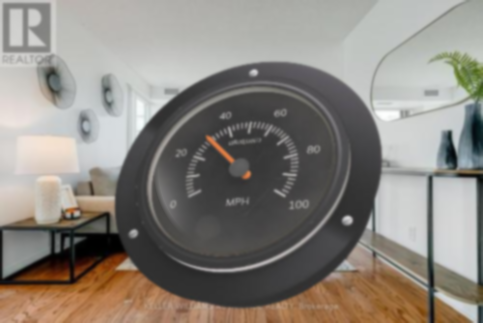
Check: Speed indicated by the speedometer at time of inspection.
30 mph
